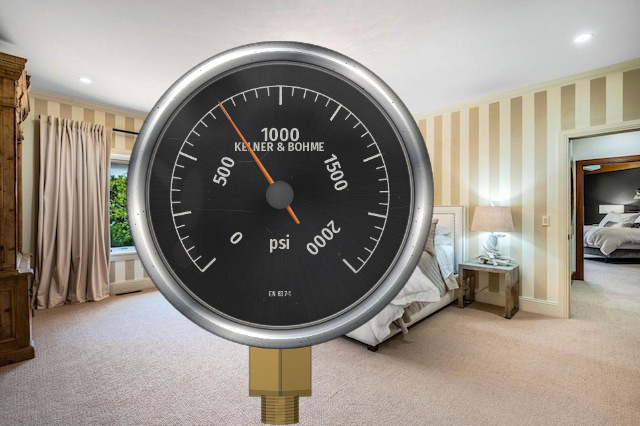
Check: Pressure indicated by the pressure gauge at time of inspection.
750 psi
